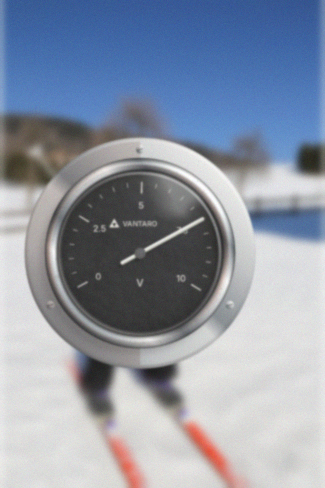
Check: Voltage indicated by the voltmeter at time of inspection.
7.5 V
